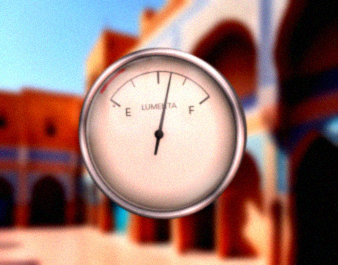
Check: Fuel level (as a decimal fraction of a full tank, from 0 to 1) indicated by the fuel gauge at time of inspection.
0.625
